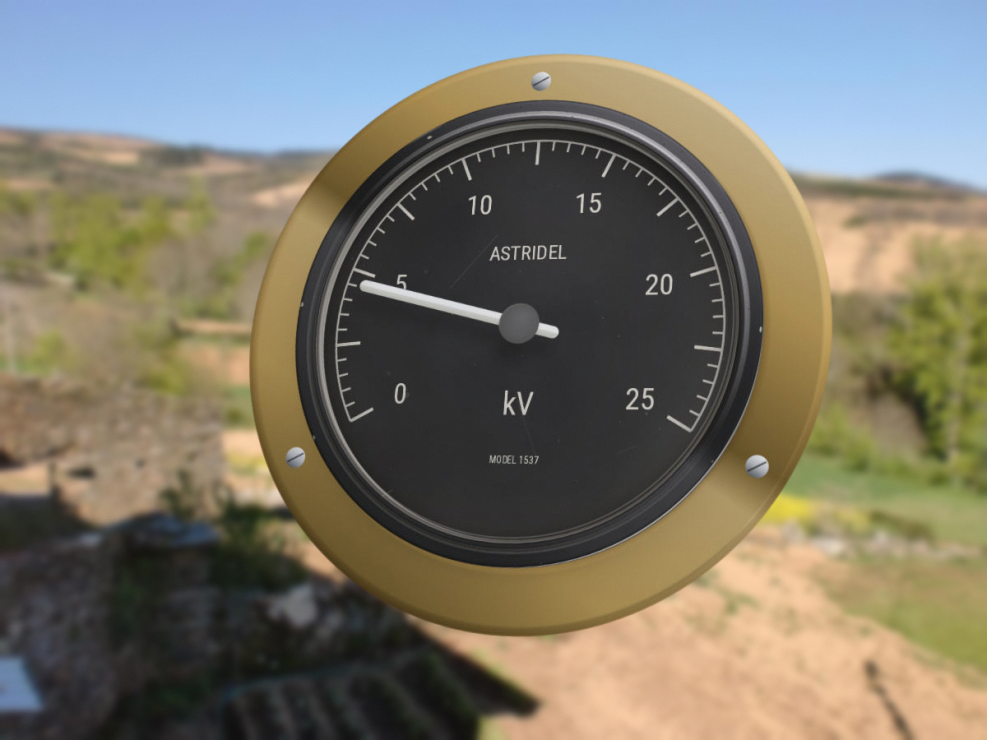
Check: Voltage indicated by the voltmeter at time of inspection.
4.5 kV
